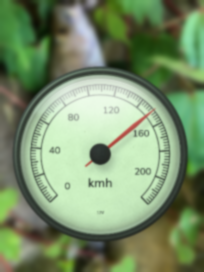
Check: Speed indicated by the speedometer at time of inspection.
150 km/h
